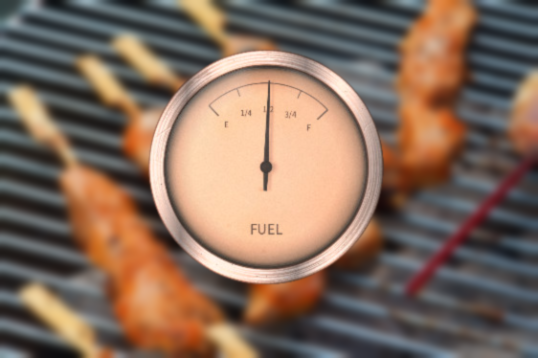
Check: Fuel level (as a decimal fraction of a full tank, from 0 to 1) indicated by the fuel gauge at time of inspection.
0.5
